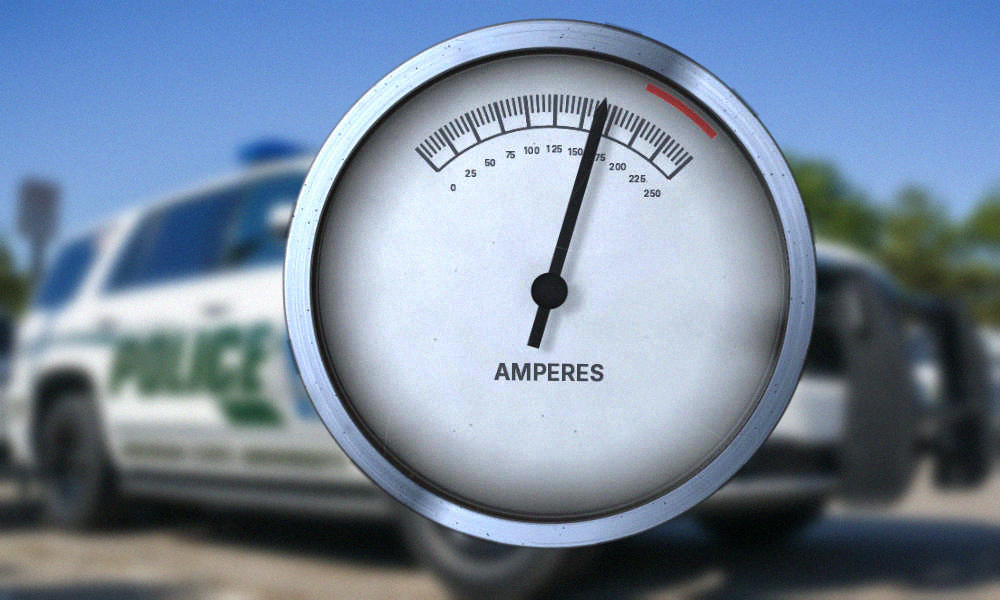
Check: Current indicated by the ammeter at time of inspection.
165 A
